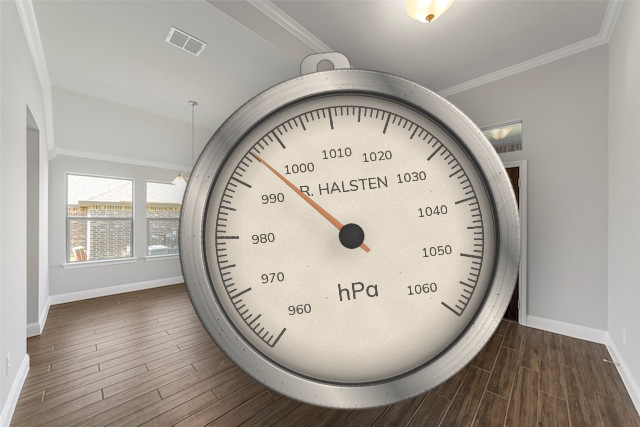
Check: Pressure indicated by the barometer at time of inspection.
995 hPa
